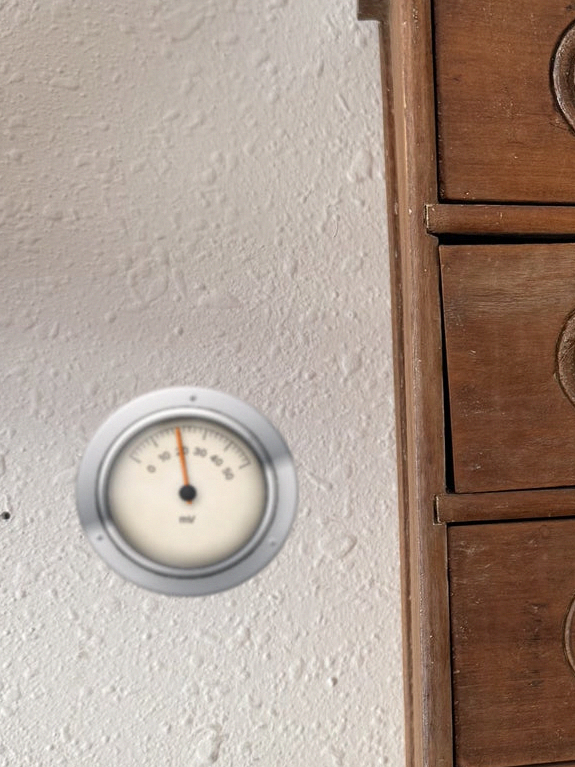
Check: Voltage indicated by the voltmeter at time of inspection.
20 mV
